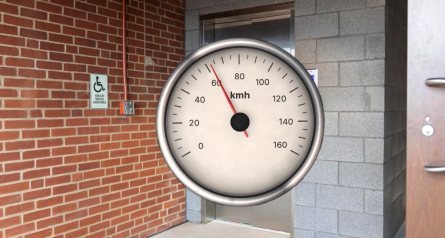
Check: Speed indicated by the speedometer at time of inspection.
62.5 km/h
